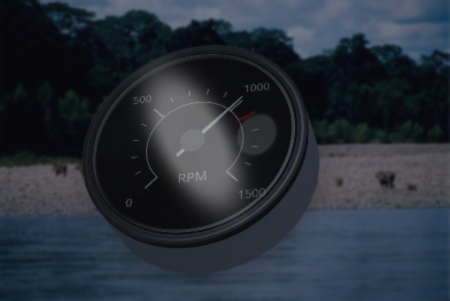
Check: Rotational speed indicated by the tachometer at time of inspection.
1000 rpm
